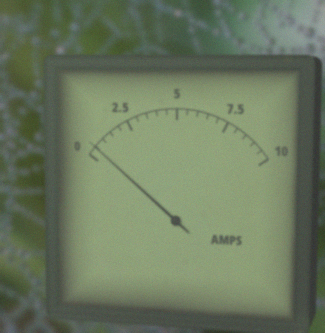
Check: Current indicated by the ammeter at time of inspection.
0.5 A
